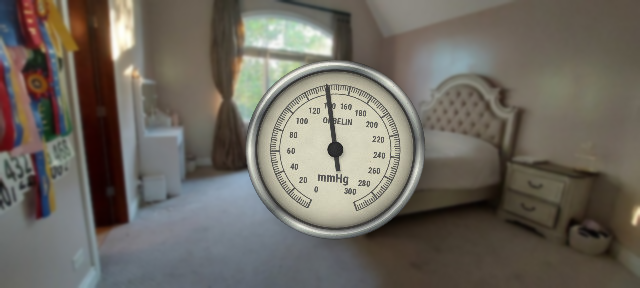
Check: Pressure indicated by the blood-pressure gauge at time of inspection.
140 mmHg
